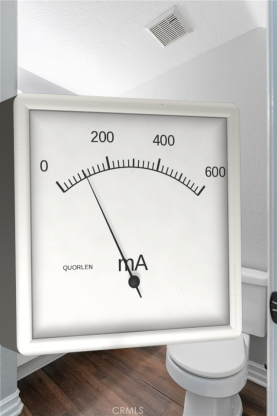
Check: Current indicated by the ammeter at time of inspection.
100 mA
